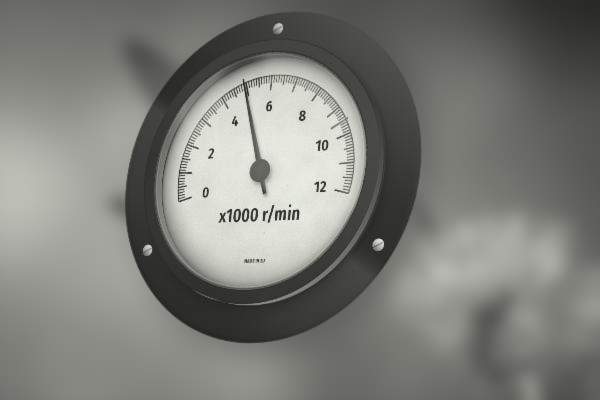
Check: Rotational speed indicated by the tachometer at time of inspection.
5000 rpm
